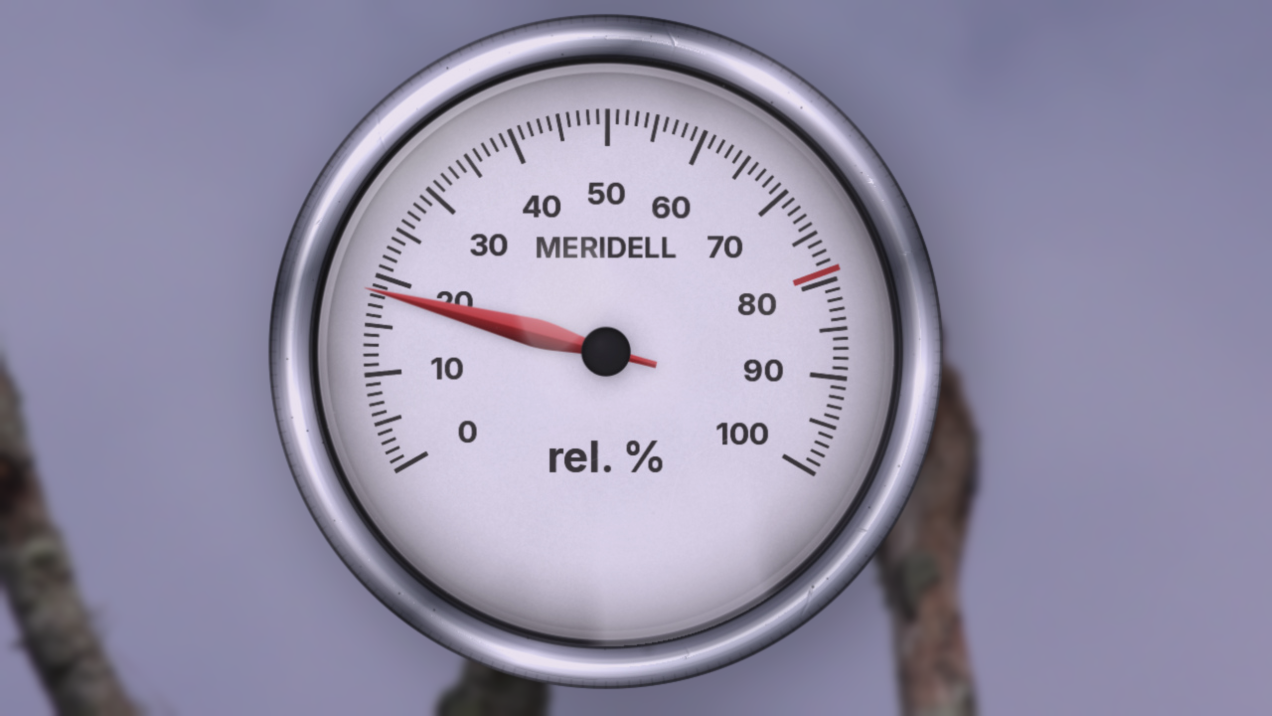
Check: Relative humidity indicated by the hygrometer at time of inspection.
18.5 %
